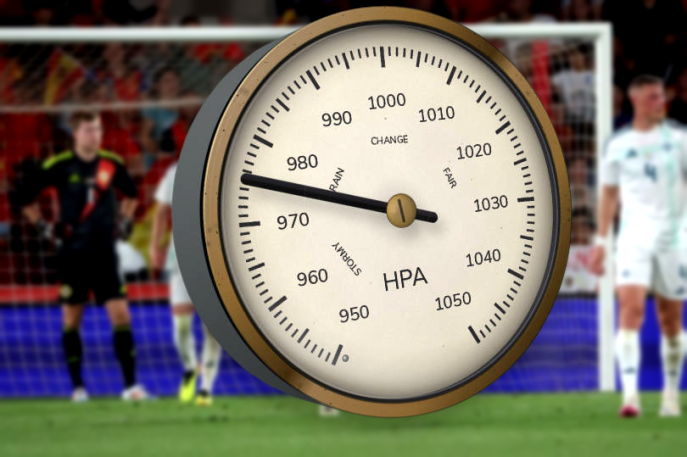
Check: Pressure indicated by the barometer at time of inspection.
975 hPa
